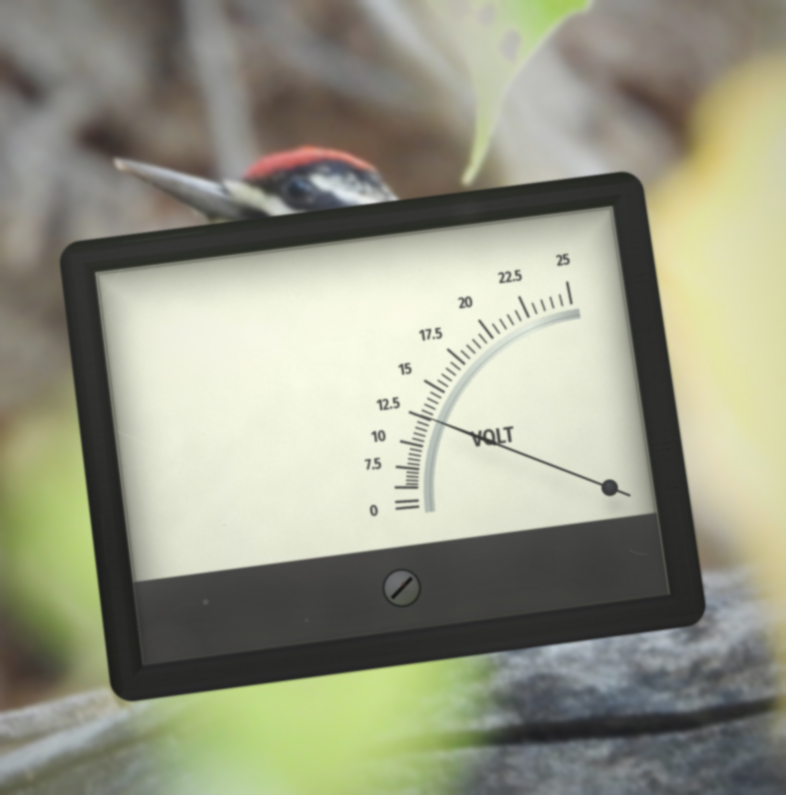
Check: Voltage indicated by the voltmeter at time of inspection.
12.5 V
